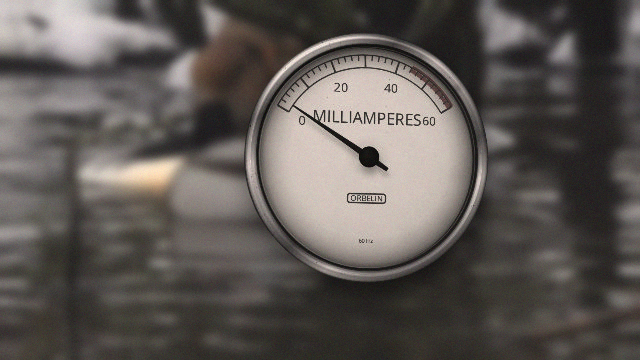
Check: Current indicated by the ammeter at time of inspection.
2 mA
